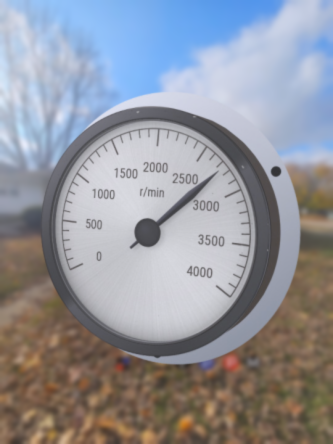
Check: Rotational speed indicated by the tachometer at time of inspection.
2750 rpm
